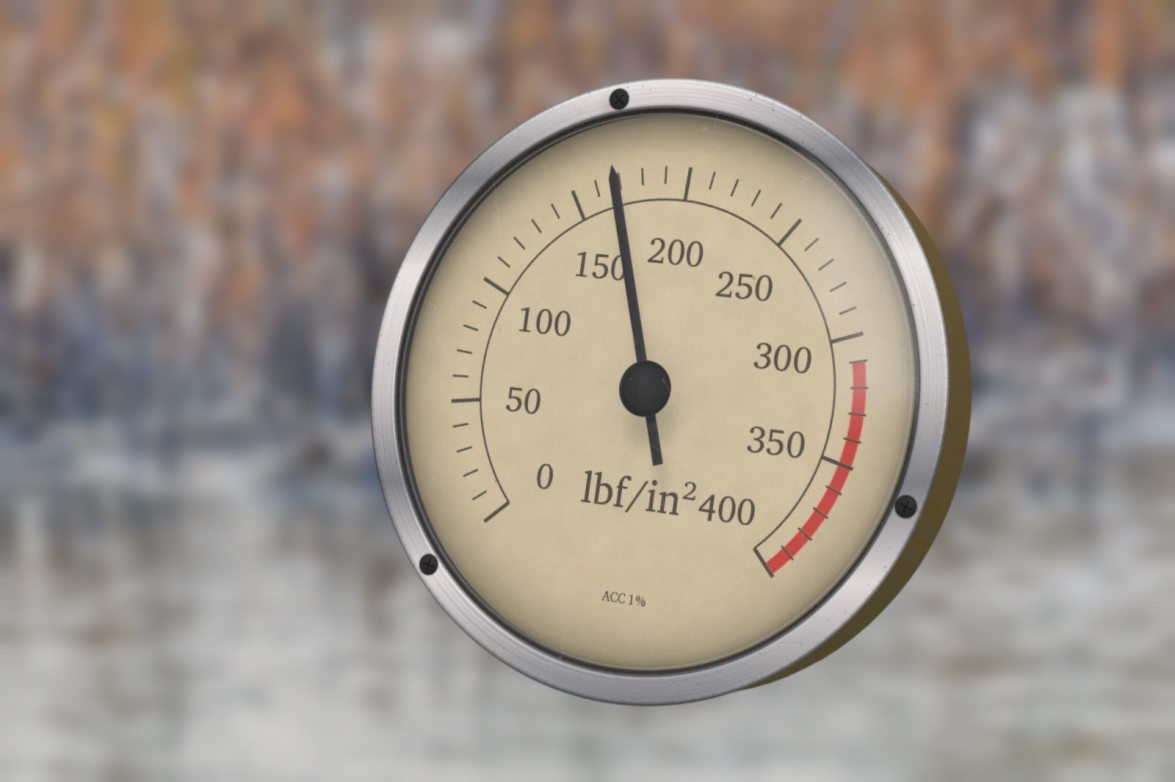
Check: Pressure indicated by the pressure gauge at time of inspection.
170 psi
